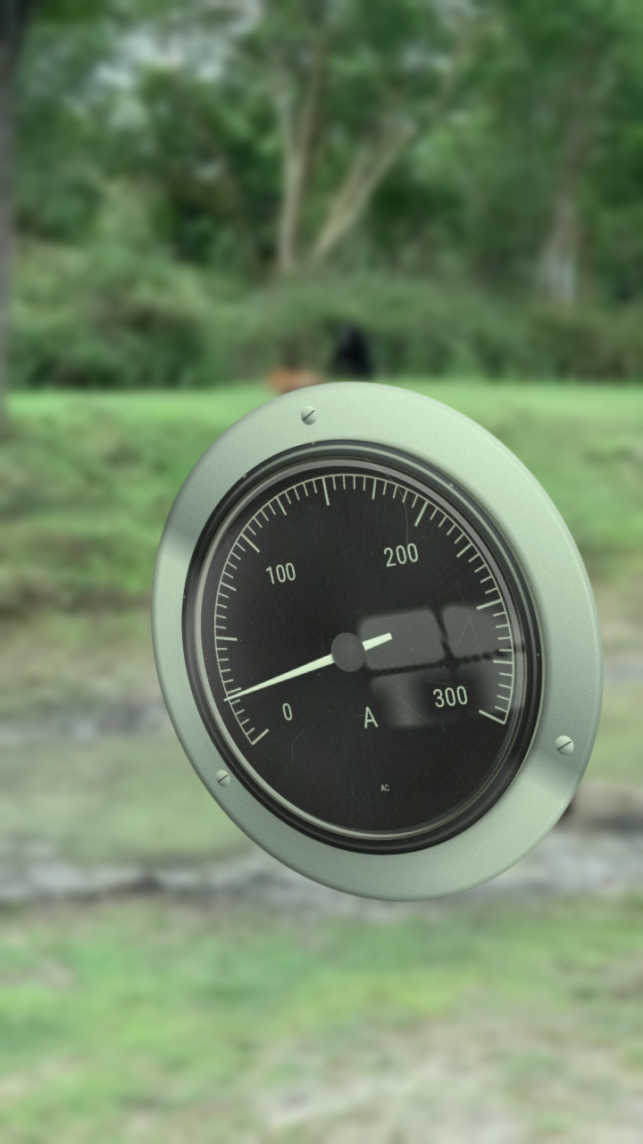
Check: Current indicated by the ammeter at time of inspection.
22.5 A
